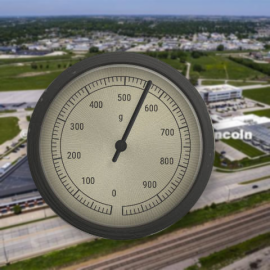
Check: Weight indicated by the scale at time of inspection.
560 g
